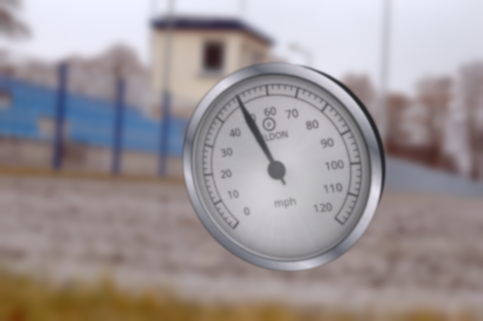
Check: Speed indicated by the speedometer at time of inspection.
50 mph
